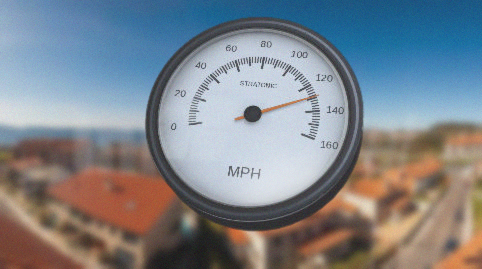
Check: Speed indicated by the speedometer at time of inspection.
130 mph
